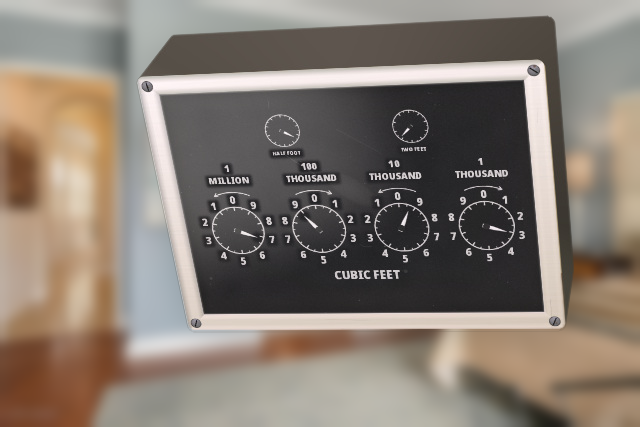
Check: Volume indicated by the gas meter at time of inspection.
689300 ft³
